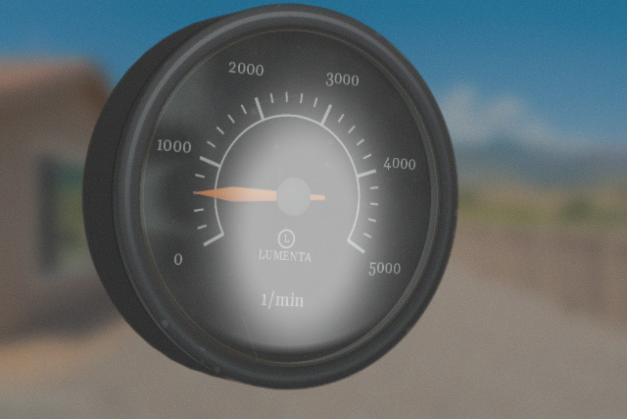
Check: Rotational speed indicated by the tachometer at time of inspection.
600 rpm
